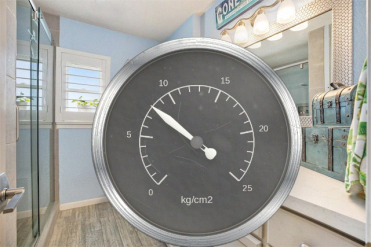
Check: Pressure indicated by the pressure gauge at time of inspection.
8 kg/cm²
